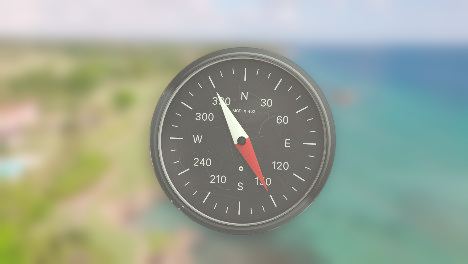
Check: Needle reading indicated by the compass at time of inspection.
150 °
